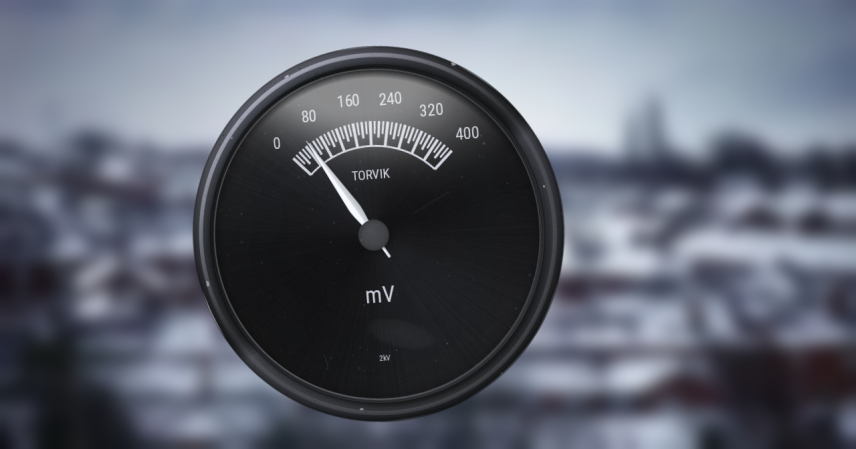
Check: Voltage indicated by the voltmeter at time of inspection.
50 mV
